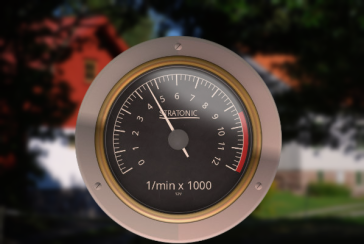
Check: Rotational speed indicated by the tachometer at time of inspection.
4600 rpm
